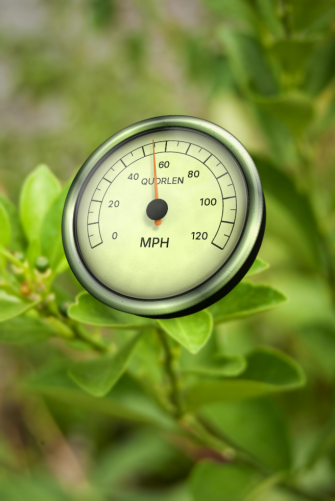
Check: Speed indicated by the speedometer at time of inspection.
55 mph
